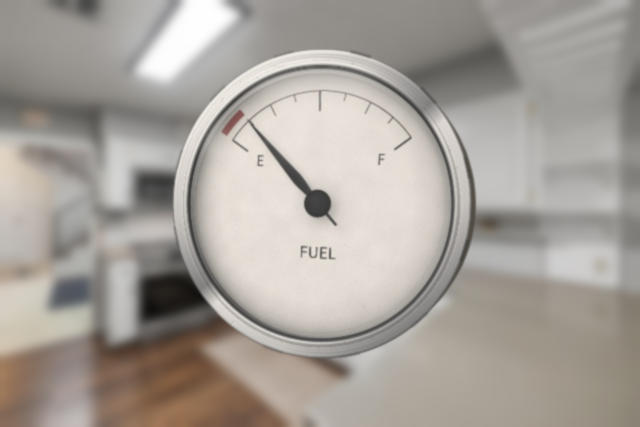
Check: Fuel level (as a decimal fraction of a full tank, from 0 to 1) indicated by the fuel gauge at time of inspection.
0.125
